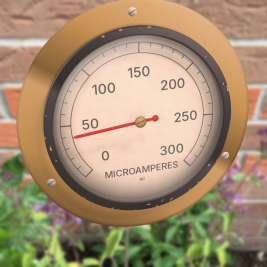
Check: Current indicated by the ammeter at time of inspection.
40 µA
